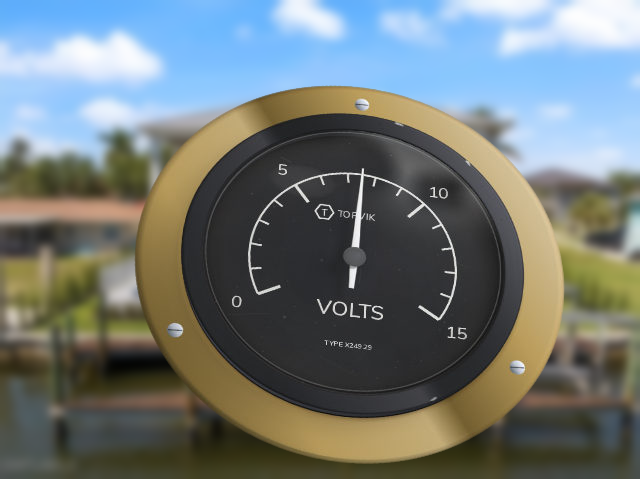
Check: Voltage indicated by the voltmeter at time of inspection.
7.5 V
